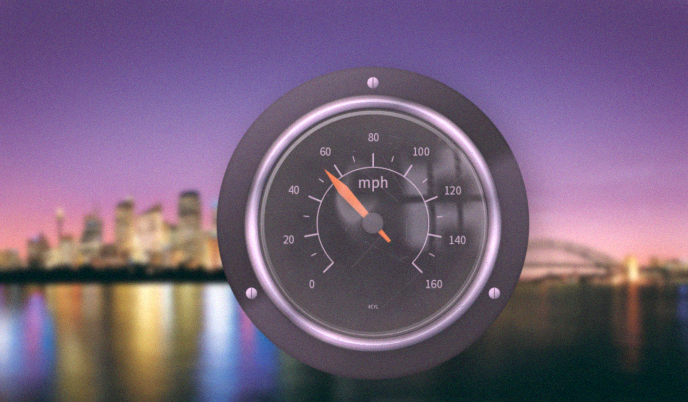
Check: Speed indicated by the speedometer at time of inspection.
55 mph
